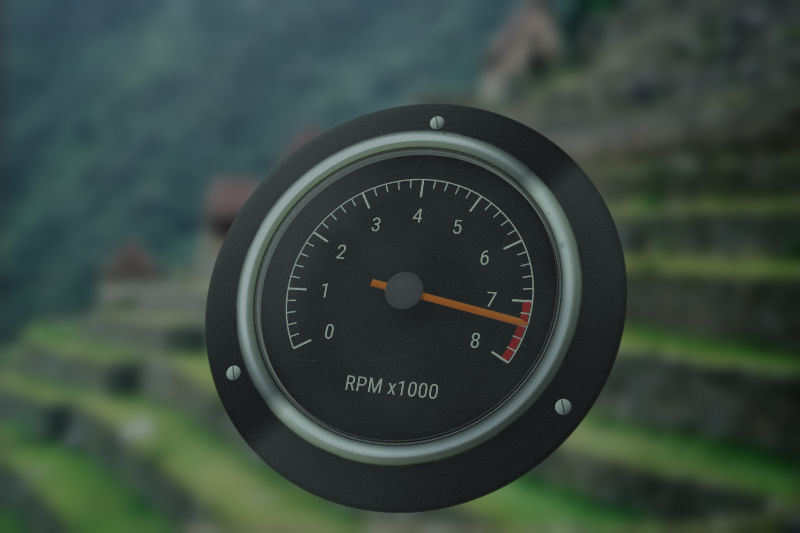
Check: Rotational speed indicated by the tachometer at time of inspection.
7400 rpm
